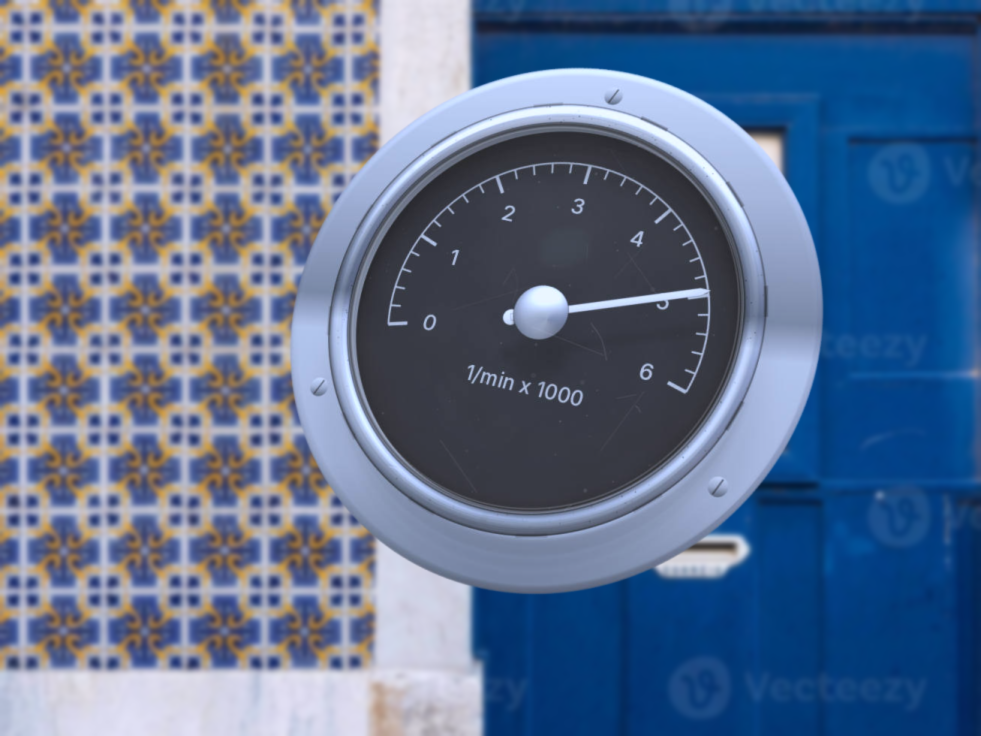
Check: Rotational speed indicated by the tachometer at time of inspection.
5000 rpm
